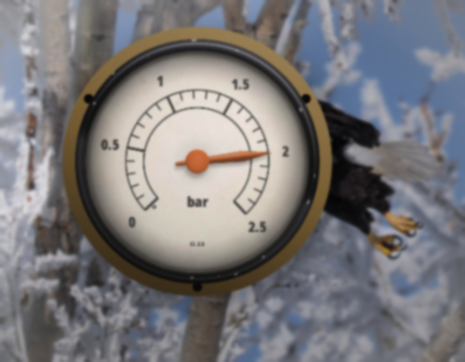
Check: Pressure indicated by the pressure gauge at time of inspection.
2 bar
